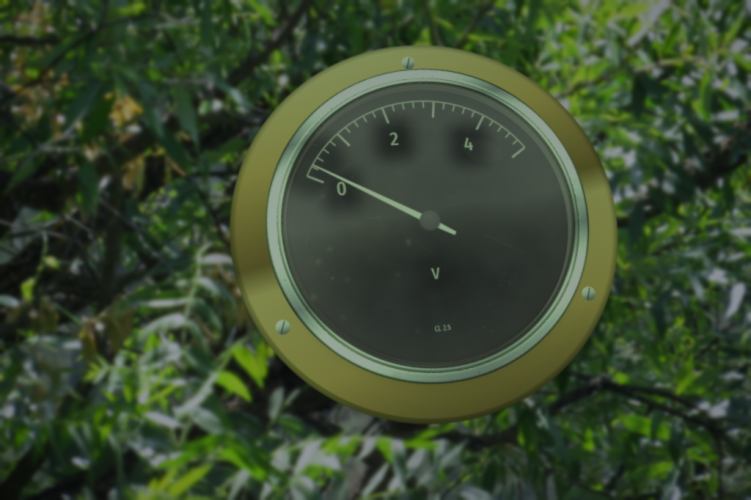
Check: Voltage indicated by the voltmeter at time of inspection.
0.2 V
